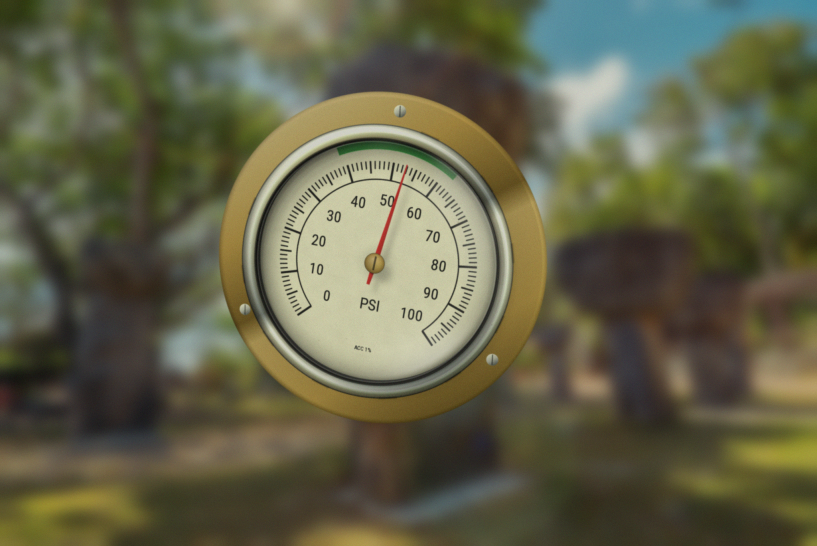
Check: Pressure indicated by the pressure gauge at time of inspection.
53 psi
